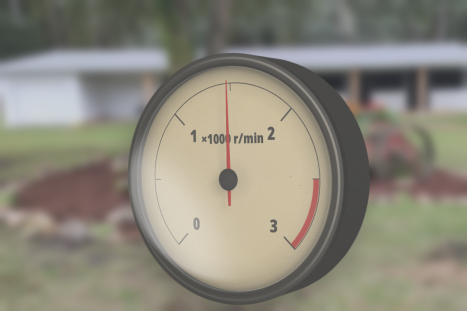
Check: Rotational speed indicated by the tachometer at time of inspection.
1500 rpm
